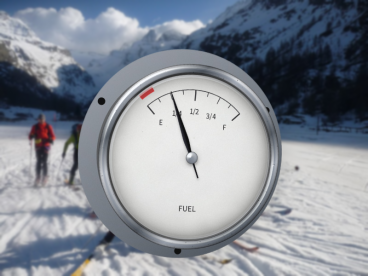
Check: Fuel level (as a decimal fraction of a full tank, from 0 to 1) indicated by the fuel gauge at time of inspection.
0.25
